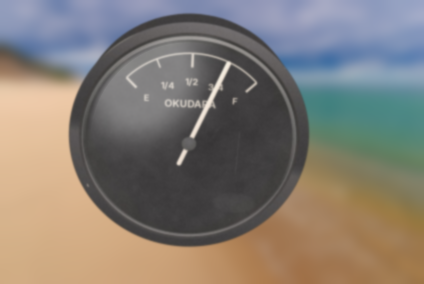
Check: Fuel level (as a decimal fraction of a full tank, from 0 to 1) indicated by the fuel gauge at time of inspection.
0.75
